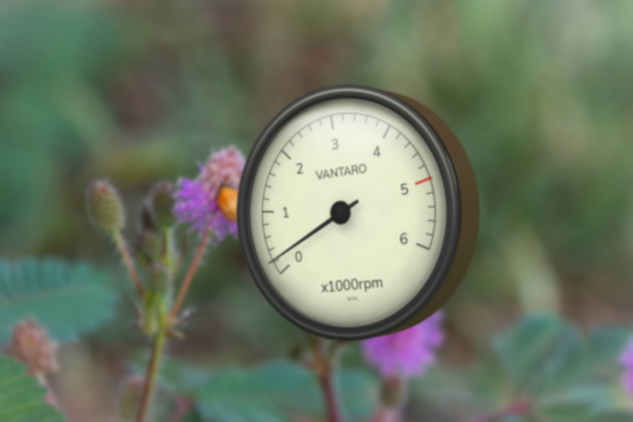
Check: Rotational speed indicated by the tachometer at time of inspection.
200 rpm
